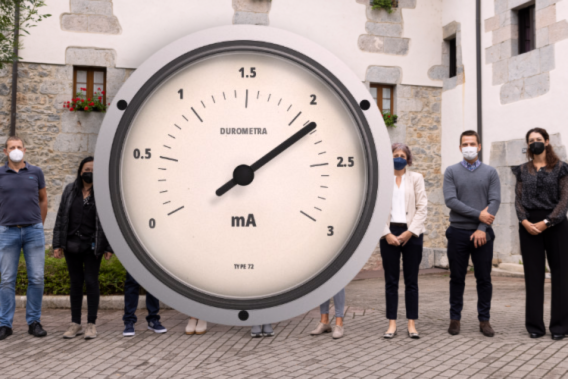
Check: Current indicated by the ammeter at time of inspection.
2.15 mA
